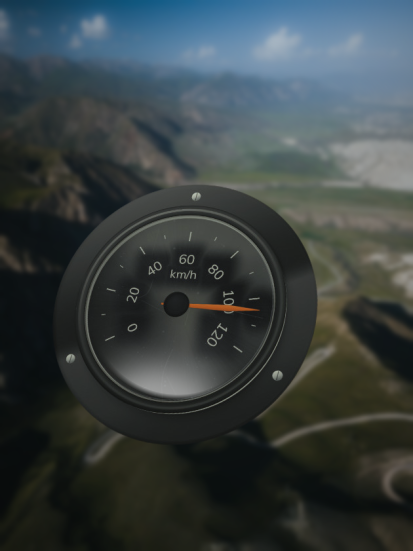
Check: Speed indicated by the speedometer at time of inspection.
105 km/h
